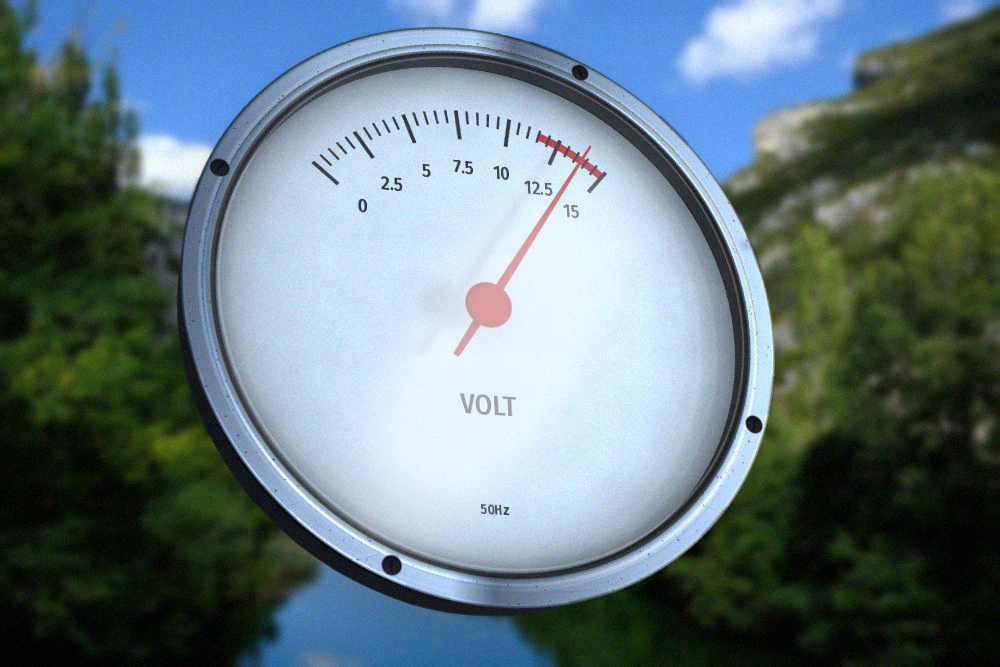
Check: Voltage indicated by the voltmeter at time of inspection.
13.75 V
